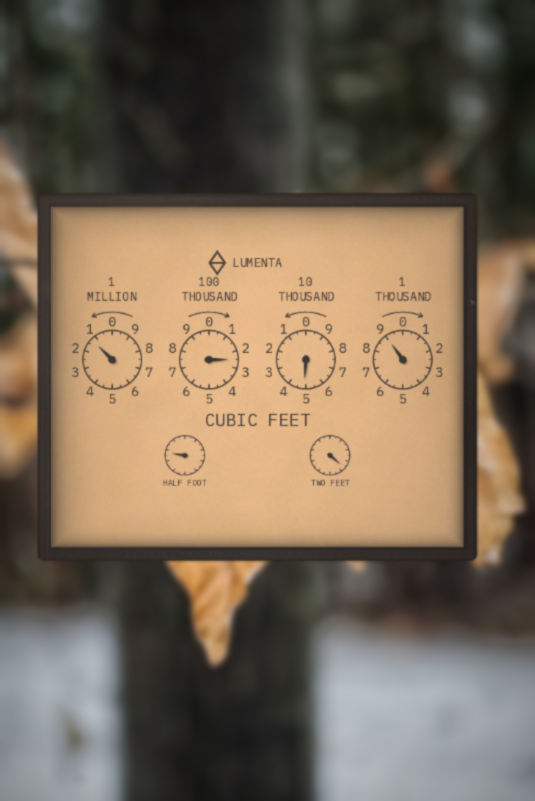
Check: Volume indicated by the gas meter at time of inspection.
124900 ft³
